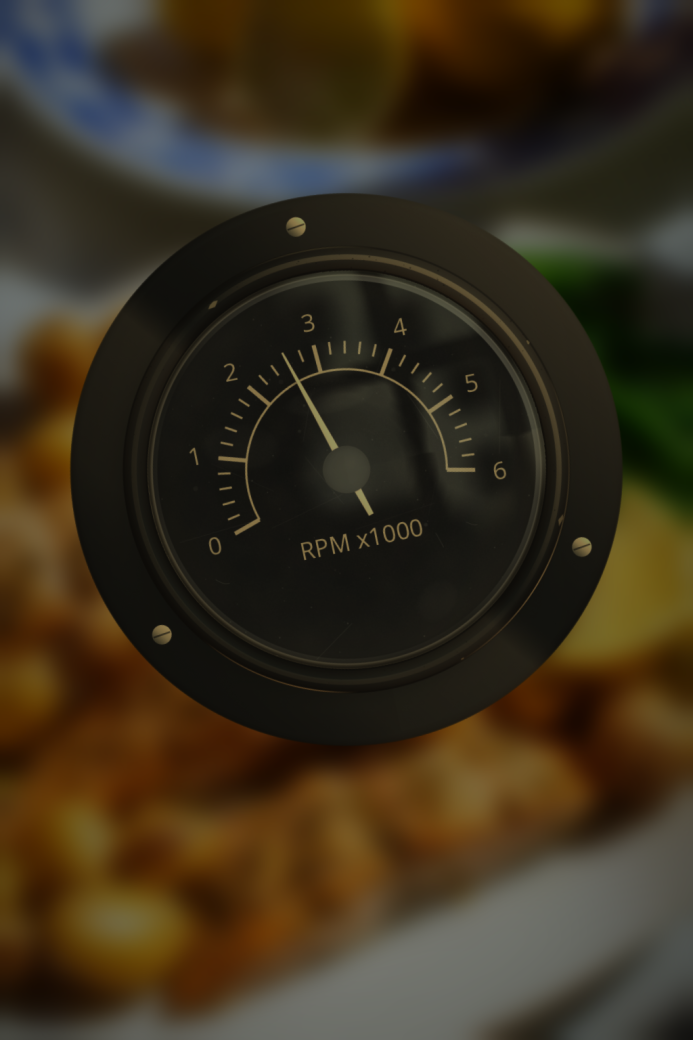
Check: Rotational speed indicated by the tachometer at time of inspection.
2600 rpm
